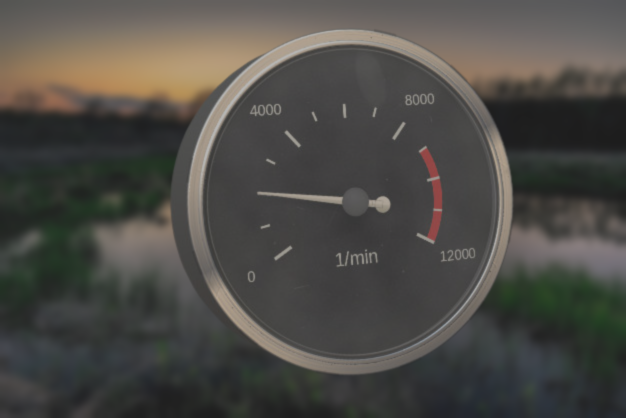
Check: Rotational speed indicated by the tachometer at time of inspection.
2000 rpm
